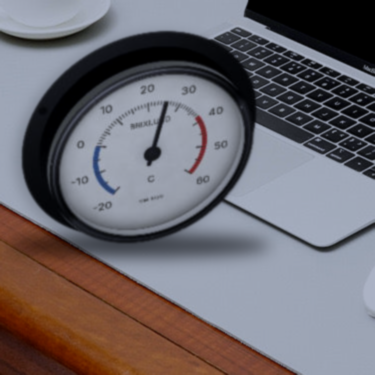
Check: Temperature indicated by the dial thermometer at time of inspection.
25 °C
